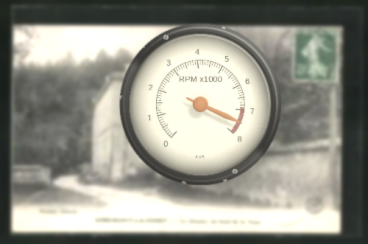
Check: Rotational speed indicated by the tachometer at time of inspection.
7500 rpm
